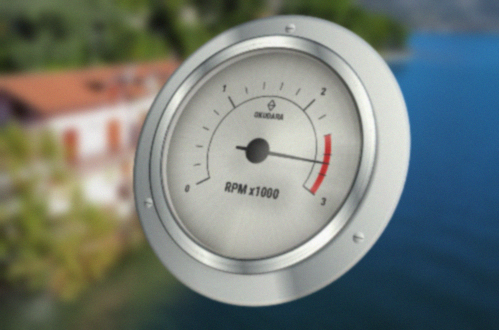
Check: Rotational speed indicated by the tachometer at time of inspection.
2700 rpm
